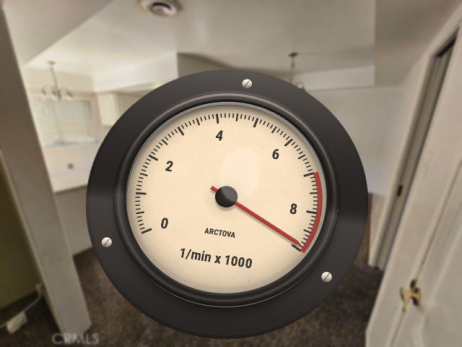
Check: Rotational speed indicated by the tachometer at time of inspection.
8900 rpm
